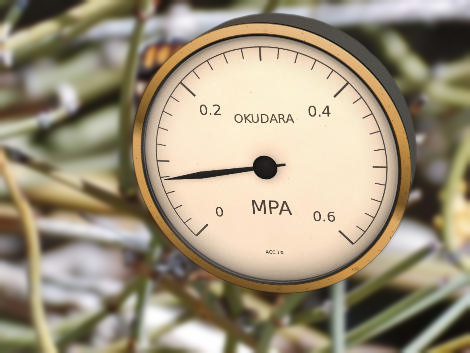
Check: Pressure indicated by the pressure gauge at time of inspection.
0.08 MPa
